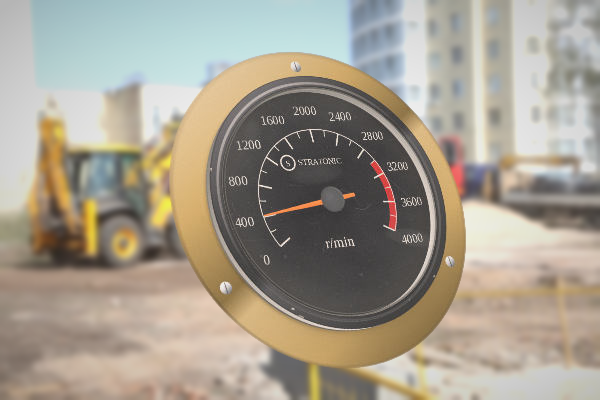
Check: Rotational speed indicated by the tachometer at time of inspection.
400 rpm
